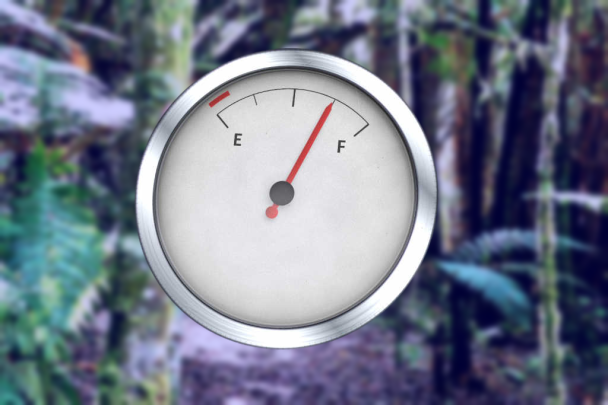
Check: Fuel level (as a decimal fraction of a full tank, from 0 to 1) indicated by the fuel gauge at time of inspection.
0.75
